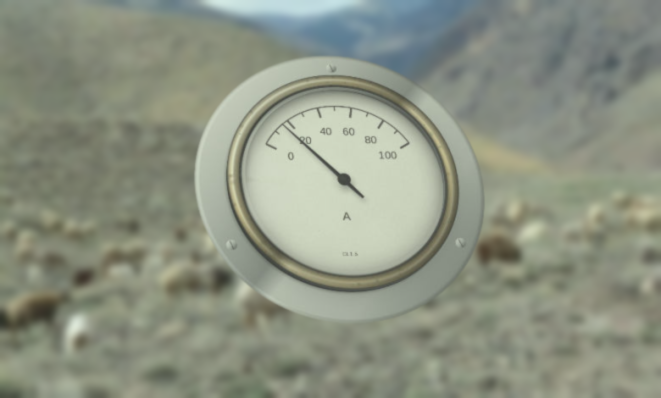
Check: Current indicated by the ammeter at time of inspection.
15 A
